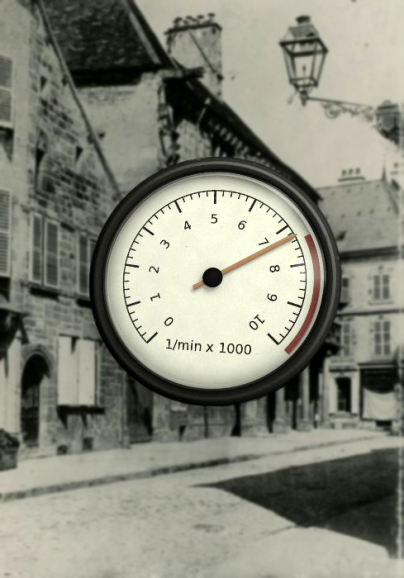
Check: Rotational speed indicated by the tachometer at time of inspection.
7300 rpm
